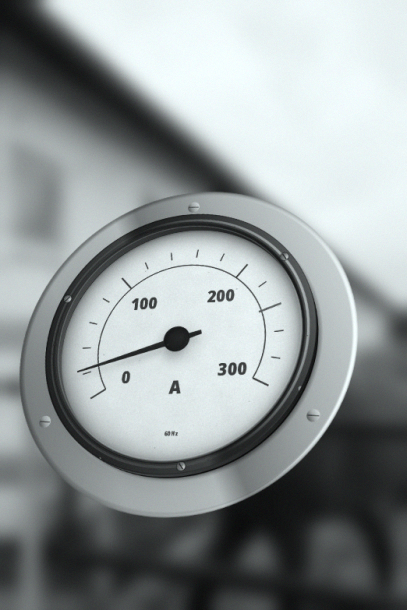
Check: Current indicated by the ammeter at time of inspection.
20 A
